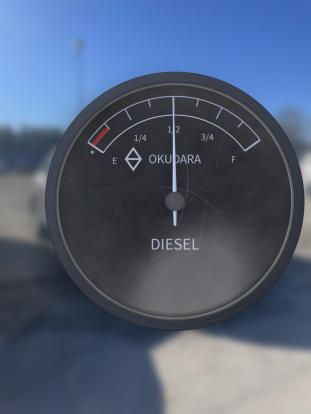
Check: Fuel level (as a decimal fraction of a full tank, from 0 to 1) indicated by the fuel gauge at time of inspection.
0.5
